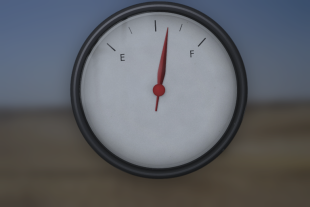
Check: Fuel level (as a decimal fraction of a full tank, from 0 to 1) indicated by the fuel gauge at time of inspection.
0.625
